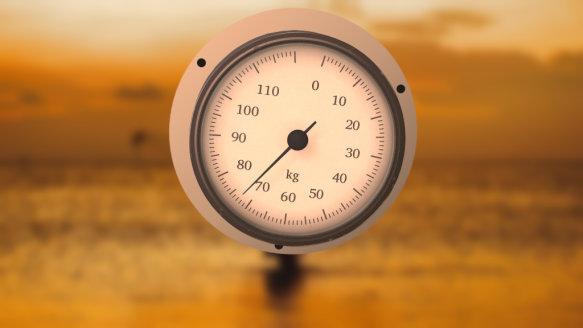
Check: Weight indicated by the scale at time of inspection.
73 kg
